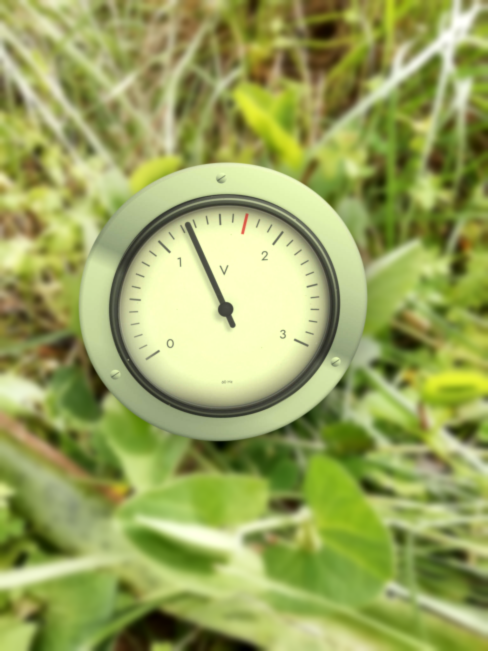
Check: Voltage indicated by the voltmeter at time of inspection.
1.25 V
